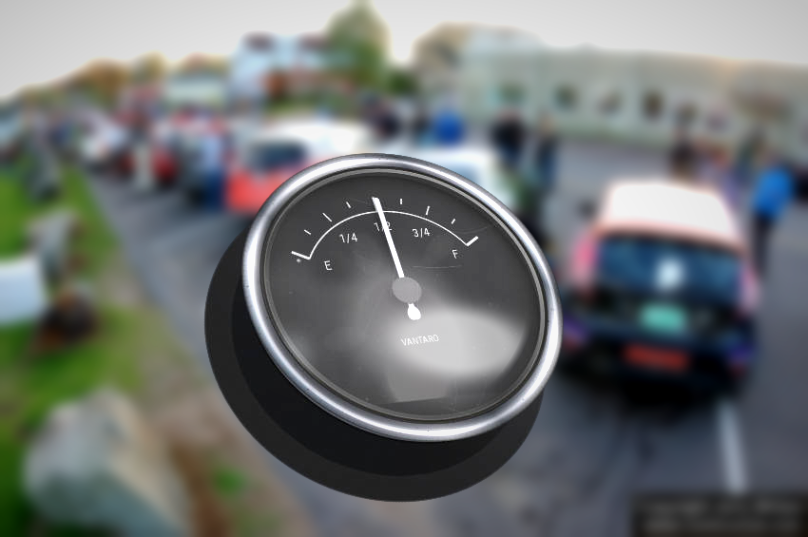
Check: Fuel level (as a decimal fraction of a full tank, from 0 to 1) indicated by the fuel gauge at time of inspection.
0.5
